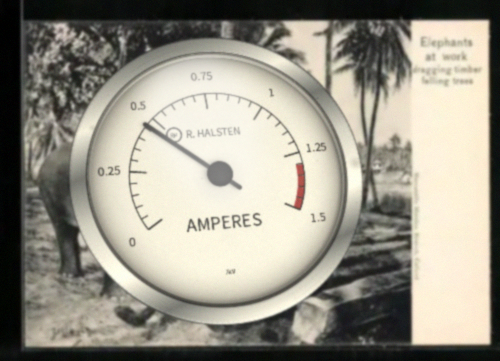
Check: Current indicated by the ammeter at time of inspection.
0.45 A
